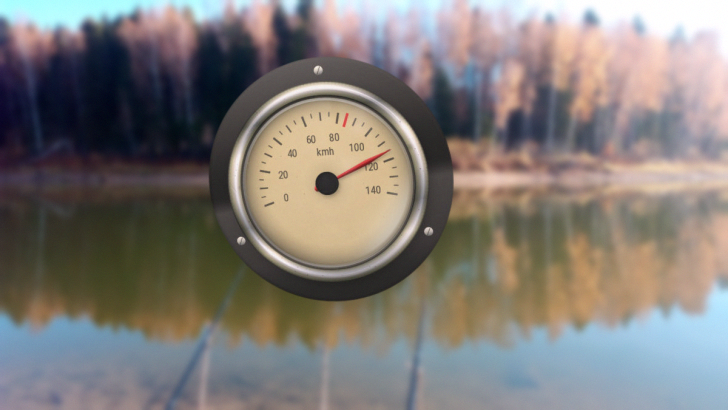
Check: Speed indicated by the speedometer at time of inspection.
115 km/h
